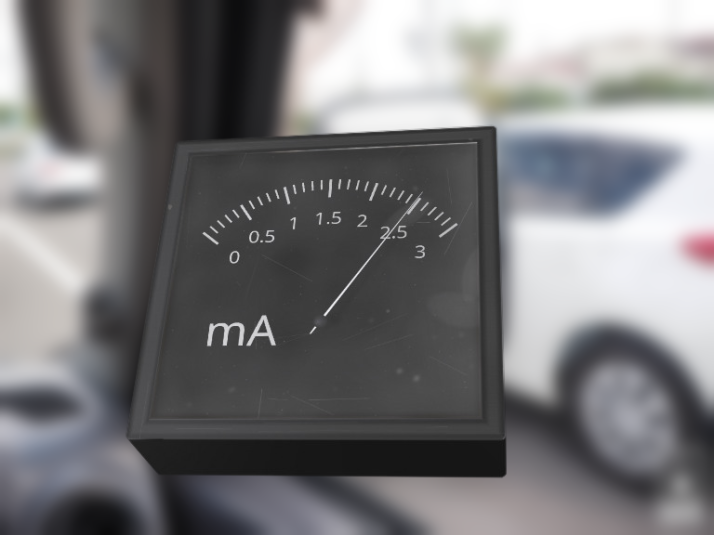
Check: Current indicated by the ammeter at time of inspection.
2.5 mA
